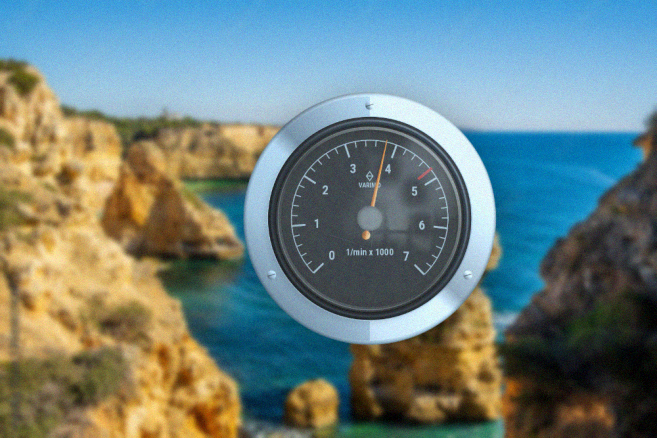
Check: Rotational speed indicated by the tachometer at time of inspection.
3800 rpm
